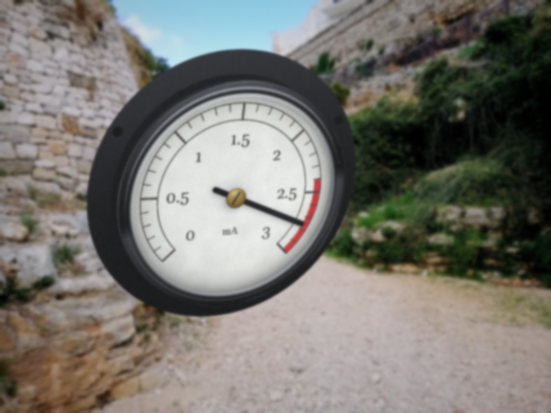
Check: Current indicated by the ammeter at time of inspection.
2.75 mA
